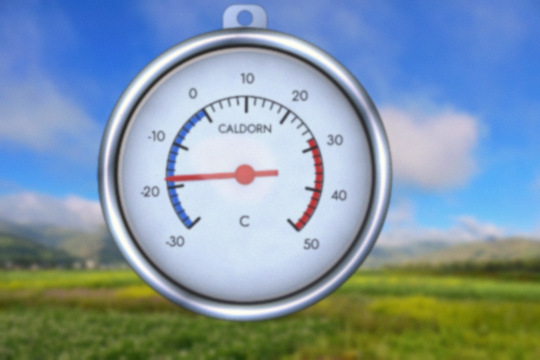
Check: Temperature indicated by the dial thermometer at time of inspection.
-18 °C
